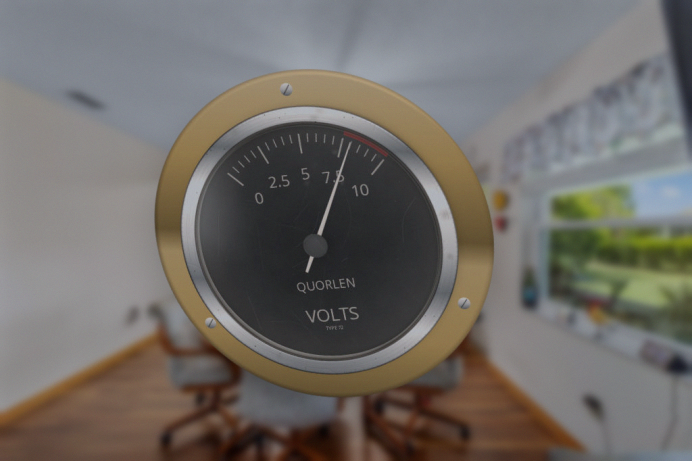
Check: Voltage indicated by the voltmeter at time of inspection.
8 V
